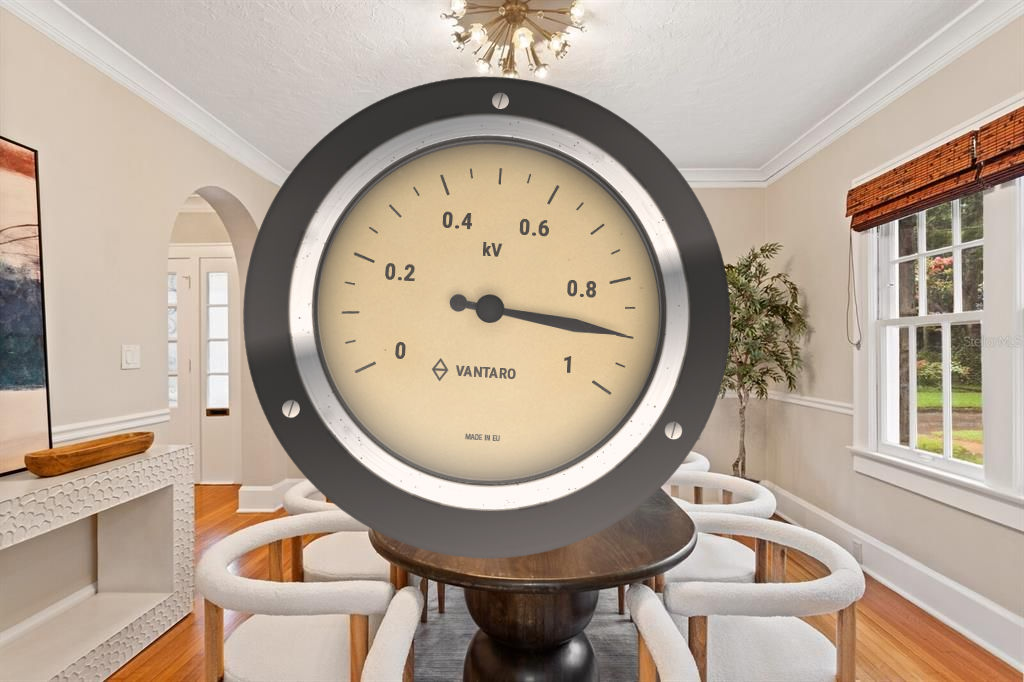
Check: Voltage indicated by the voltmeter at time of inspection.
0.9 kV
